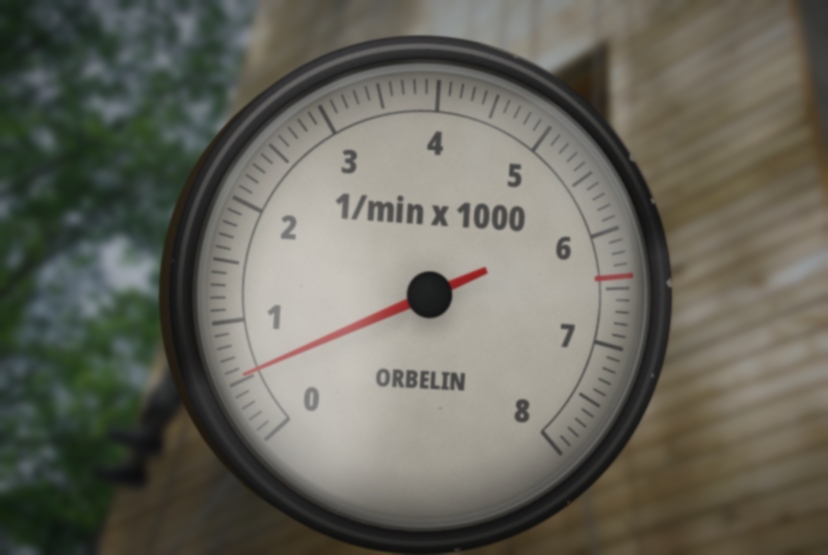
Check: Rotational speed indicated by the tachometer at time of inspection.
550 rpm
